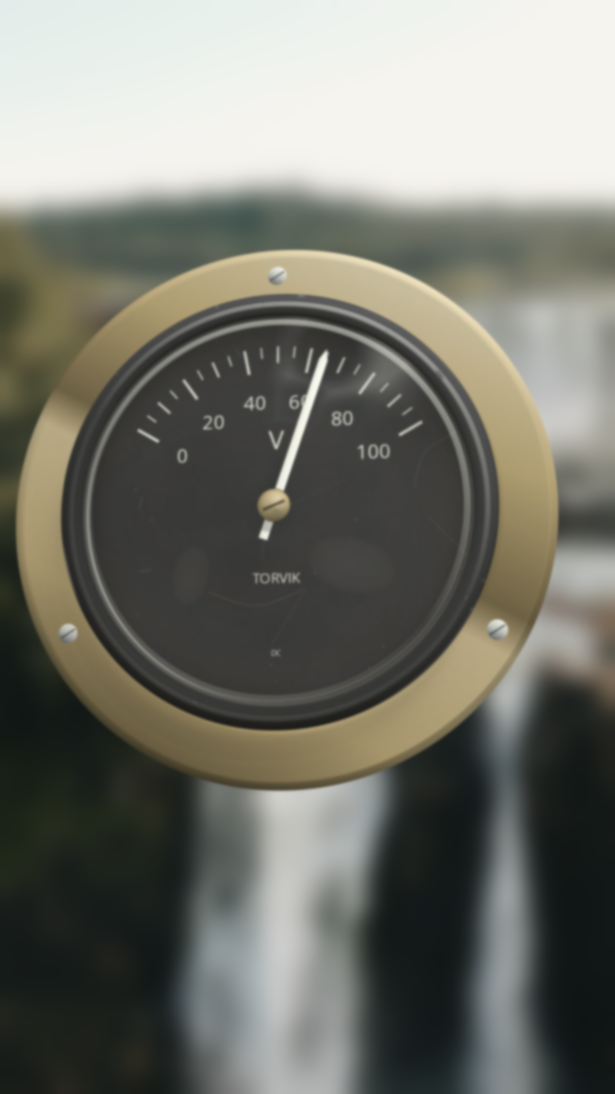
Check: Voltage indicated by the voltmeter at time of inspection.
65 V
